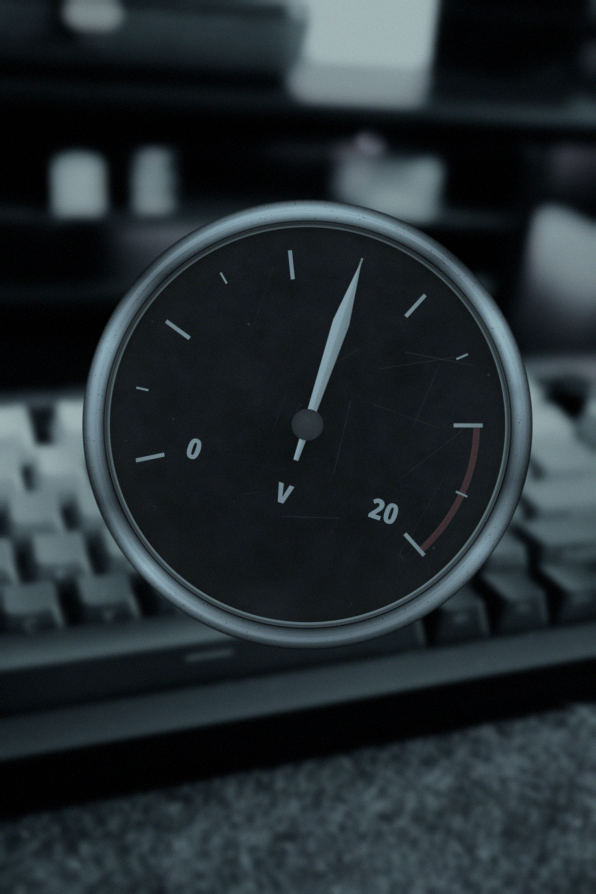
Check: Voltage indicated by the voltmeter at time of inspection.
10 V
